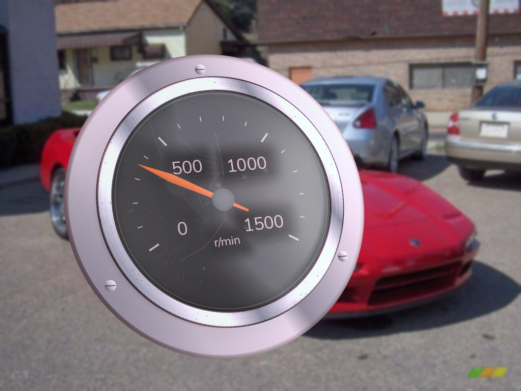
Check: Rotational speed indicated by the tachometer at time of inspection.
350 rpm
